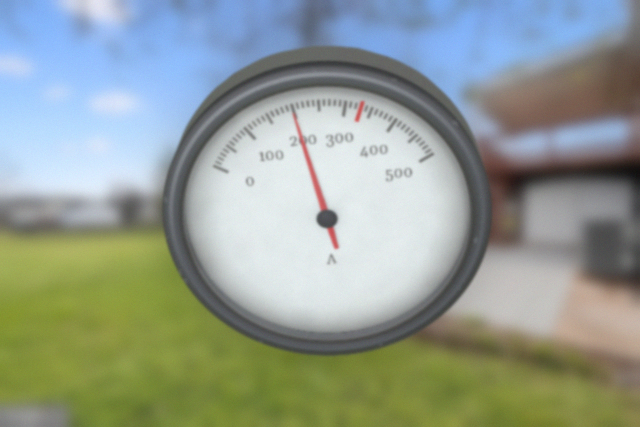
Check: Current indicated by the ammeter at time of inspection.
200 A
